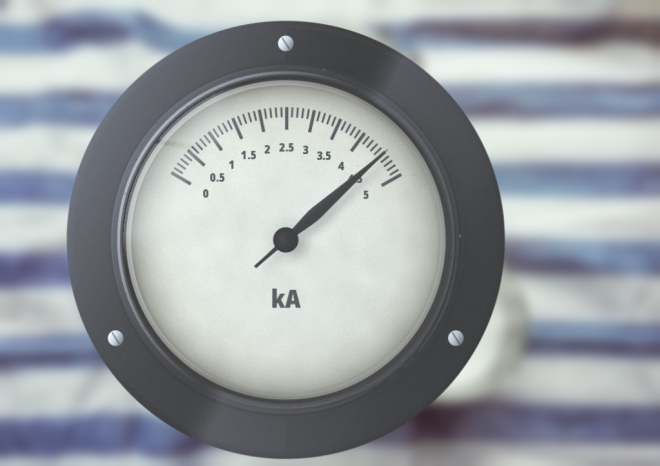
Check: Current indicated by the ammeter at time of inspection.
4.5 kA
